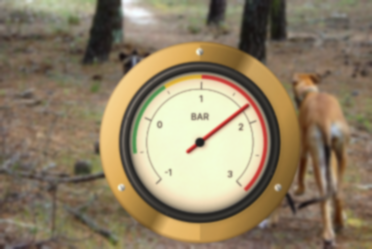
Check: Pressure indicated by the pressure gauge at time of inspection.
1.75 bar
